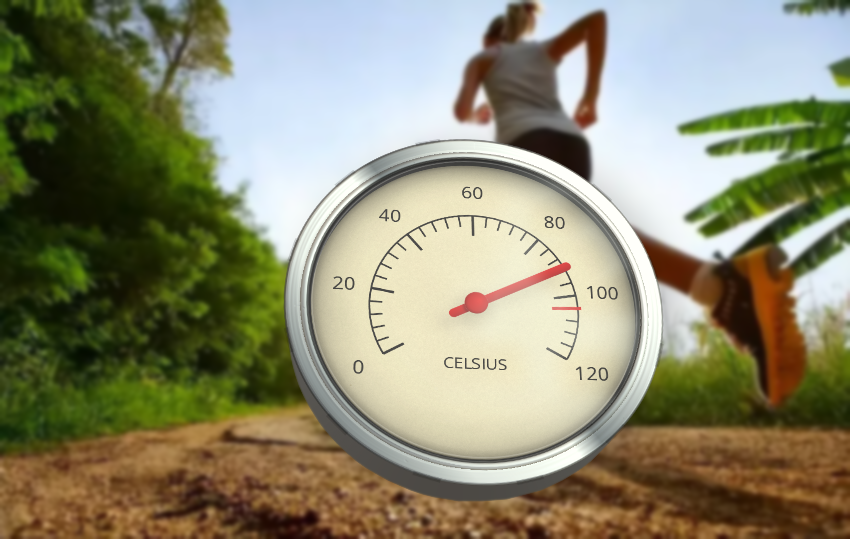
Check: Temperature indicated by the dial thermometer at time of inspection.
92 °C
